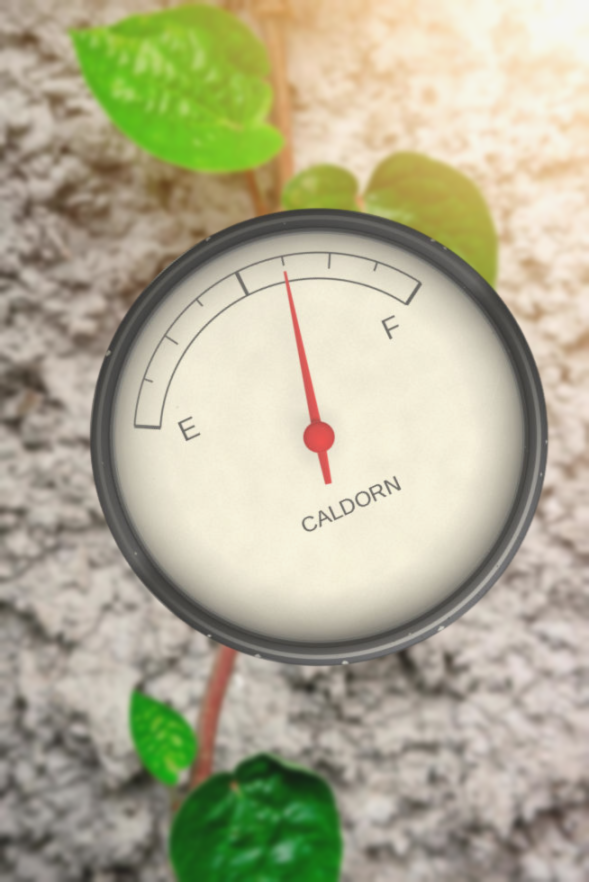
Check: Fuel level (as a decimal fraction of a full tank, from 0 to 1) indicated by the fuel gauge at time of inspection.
0.625
